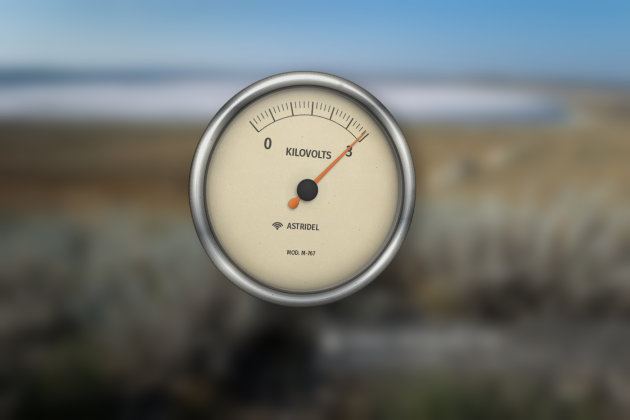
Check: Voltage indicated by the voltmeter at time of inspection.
2.9 kV
